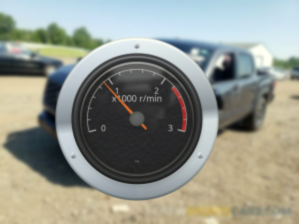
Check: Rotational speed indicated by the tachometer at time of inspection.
900 rpm
